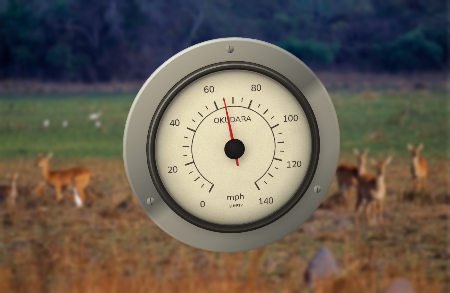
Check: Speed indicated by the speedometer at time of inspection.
65 mph
